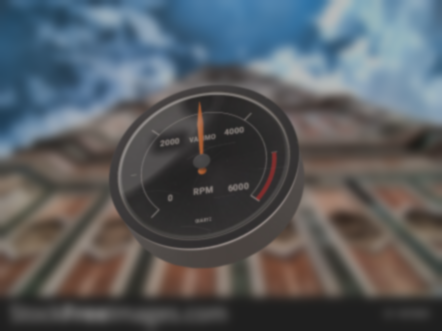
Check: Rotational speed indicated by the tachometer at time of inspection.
3000 rpm
